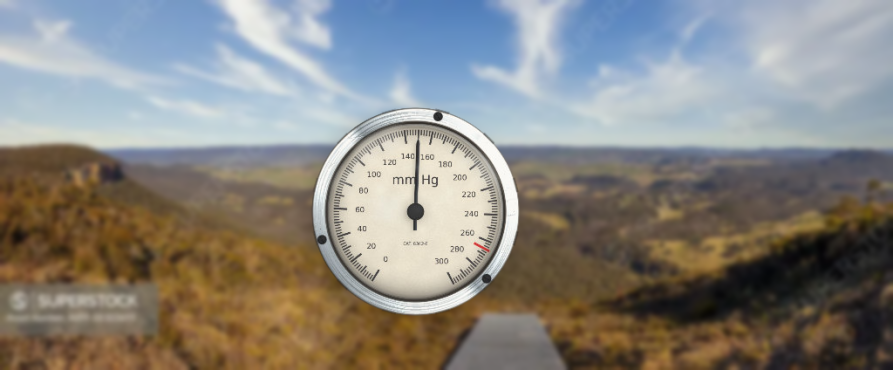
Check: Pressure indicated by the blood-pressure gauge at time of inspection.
150 mmHg
